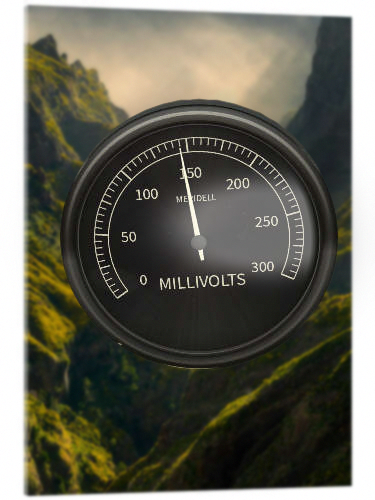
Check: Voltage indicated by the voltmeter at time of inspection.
145 mV
